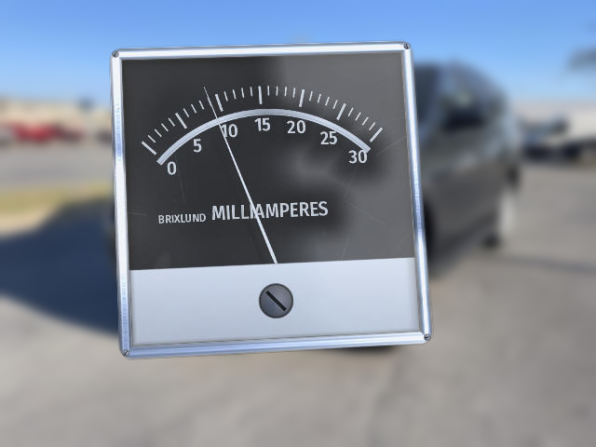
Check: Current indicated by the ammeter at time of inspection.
9 mA
